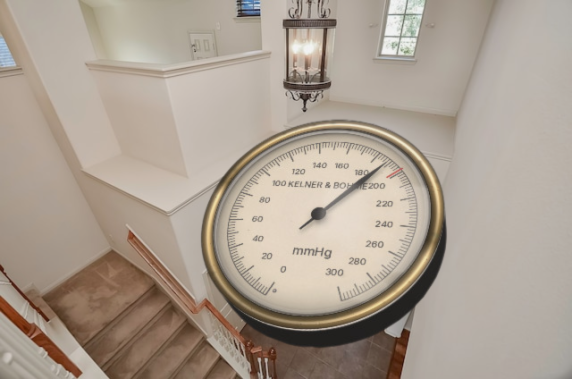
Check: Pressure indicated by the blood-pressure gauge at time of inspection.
190 mmHg
